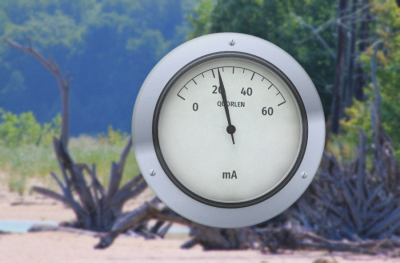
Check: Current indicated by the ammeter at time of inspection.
22.5 mA
